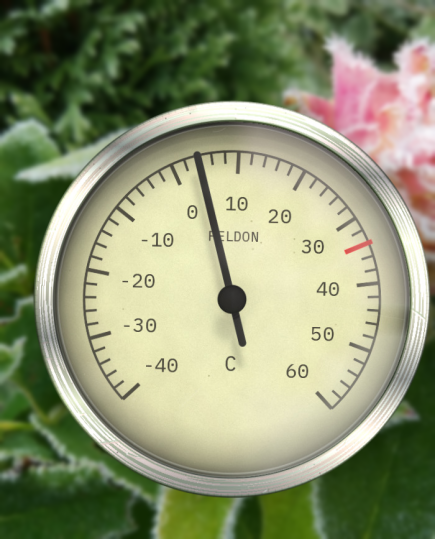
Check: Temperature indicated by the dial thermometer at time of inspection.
4 °C
